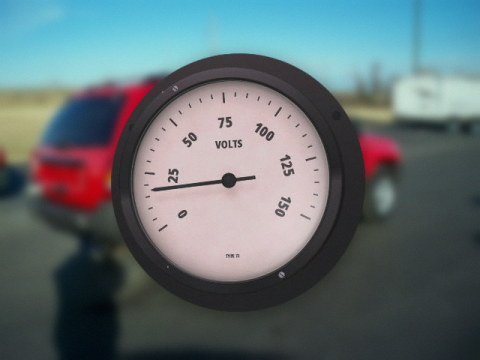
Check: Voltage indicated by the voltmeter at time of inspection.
17.5 V
